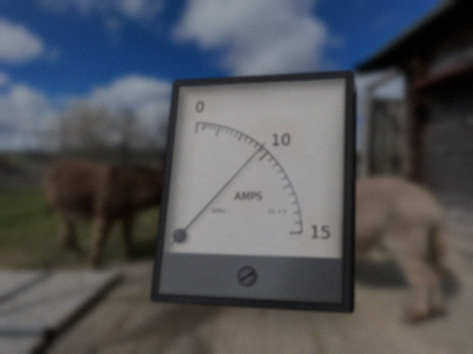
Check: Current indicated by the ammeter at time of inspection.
9.5 A
